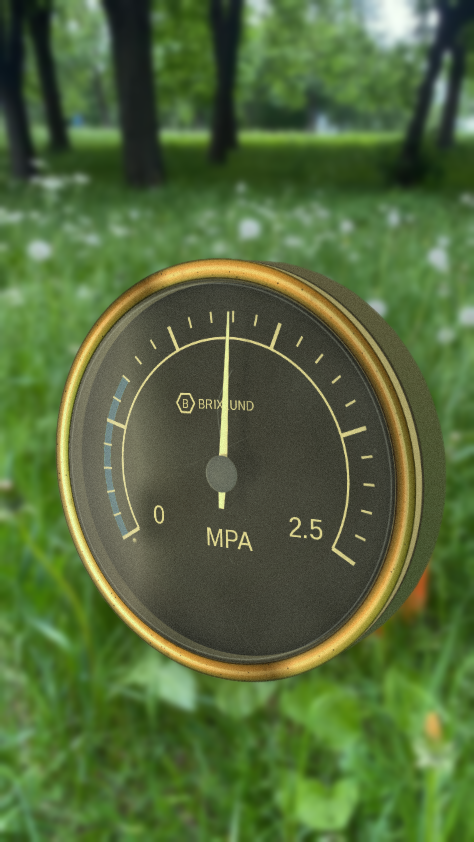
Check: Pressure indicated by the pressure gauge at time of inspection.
1.3 MPa
